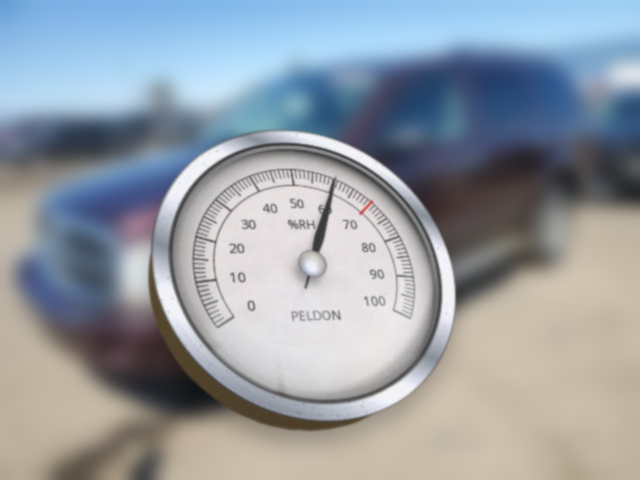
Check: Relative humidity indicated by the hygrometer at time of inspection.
60 %
